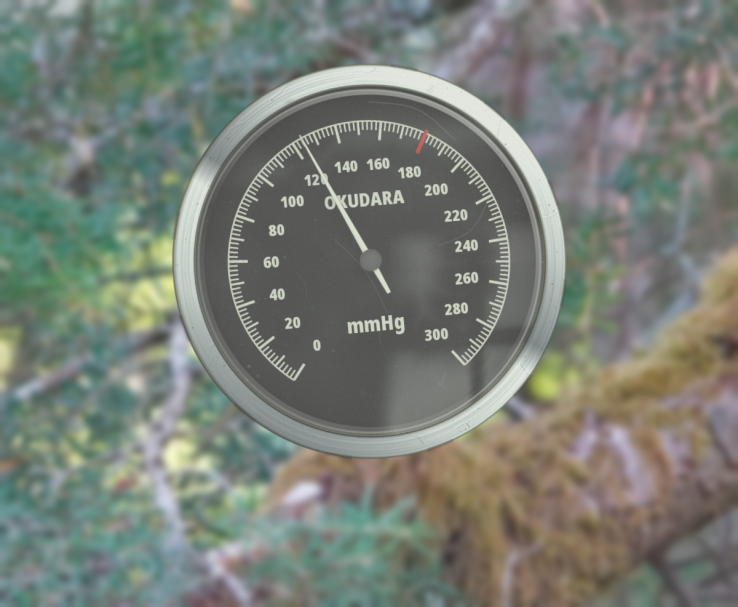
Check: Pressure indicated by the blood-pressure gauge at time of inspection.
124 mmHg
